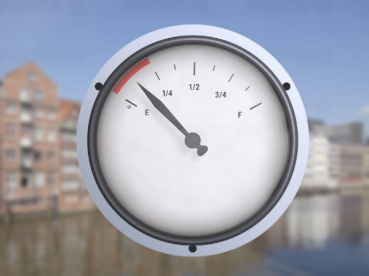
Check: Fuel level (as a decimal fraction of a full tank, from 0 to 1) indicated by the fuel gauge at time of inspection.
0.125
